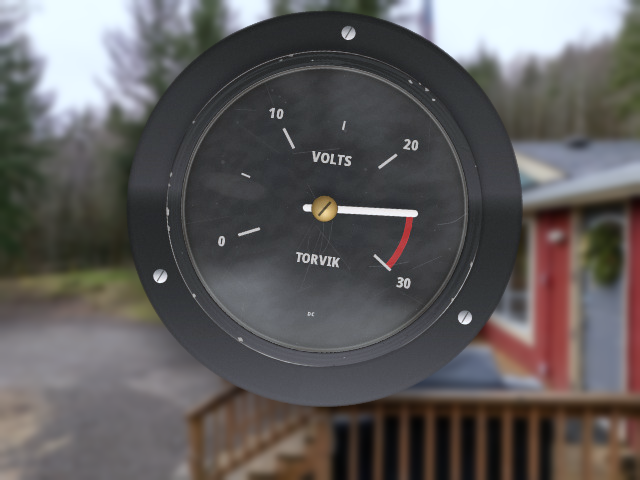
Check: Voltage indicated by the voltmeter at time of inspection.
25 V
